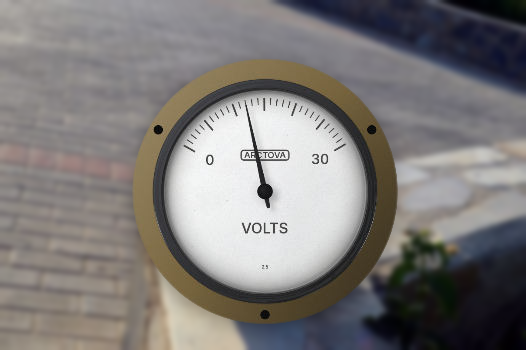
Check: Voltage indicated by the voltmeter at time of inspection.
12 V
